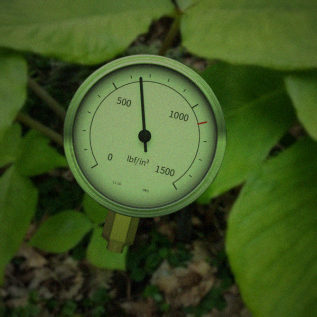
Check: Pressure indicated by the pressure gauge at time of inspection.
650 psi
